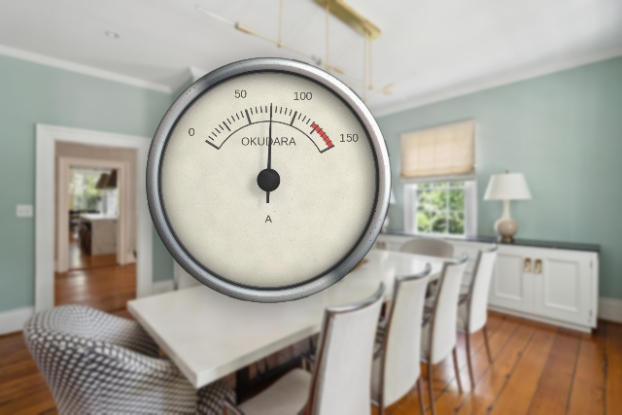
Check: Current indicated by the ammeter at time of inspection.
75 A
